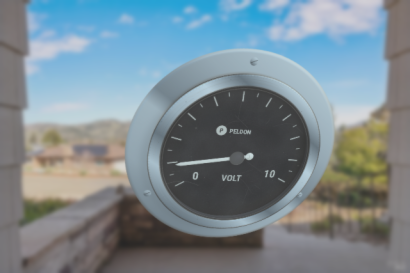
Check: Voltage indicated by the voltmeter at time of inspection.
1 V
